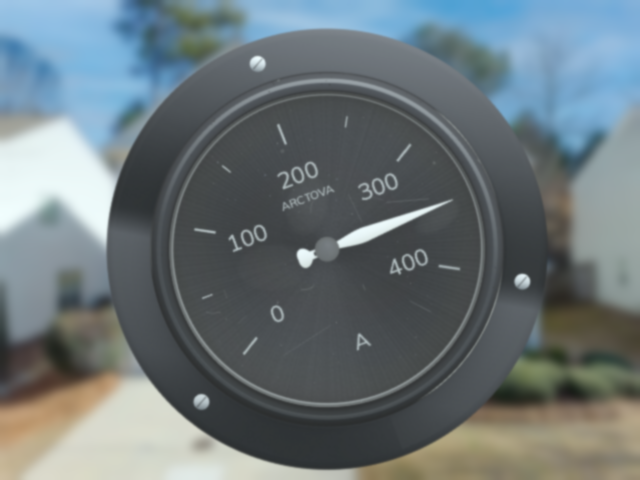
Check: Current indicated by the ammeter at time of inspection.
350 A
